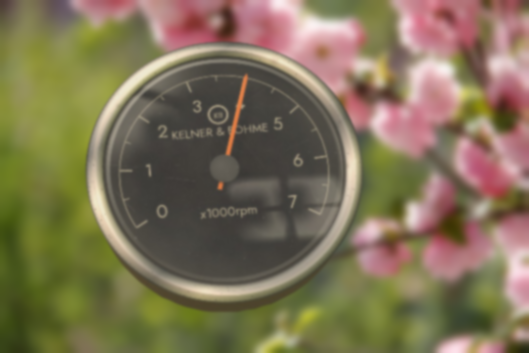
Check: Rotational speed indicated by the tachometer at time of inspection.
4000 rpm
